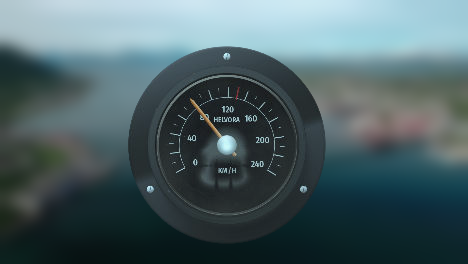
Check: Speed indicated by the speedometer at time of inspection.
80 km/h
